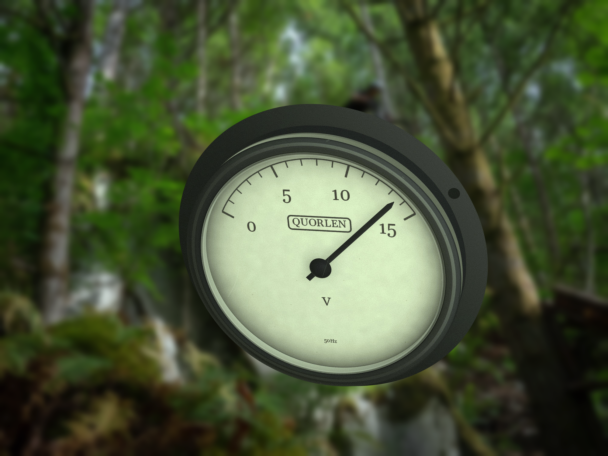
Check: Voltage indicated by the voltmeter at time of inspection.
13.5 V
